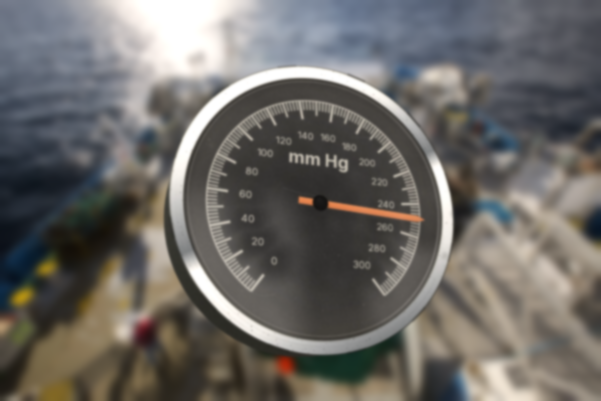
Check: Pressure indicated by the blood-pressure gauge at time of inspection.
250 mmHg
